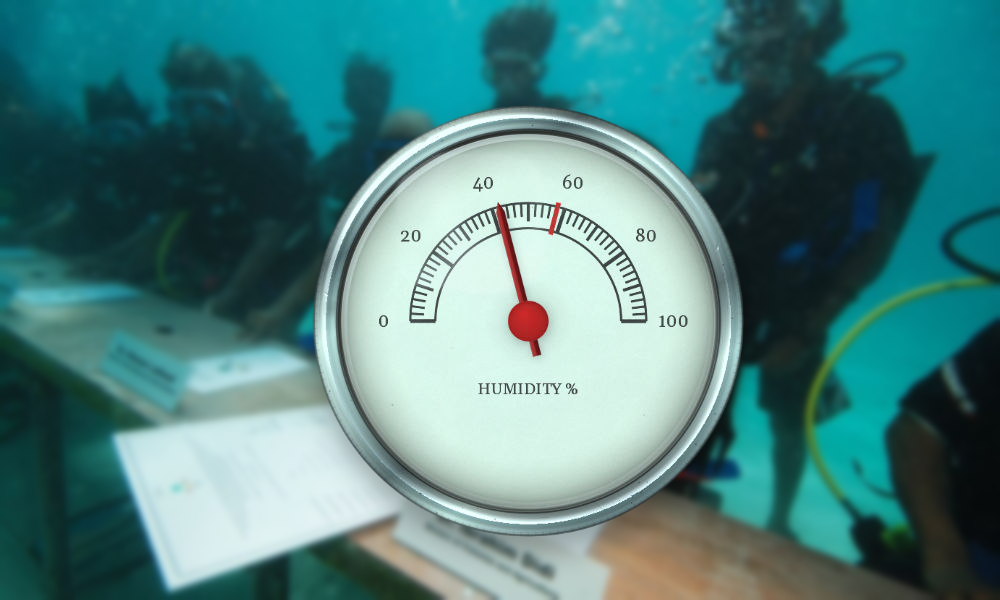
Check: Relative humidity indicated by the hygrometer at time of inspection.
42 %
